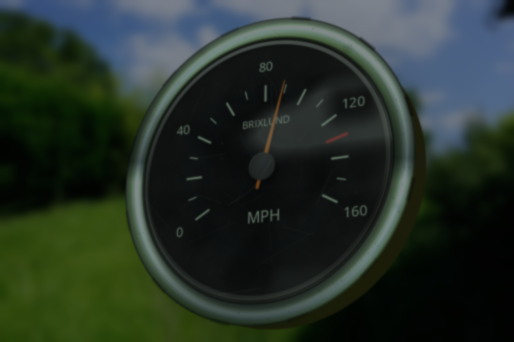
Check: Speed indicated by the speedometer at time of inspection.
90 mph
